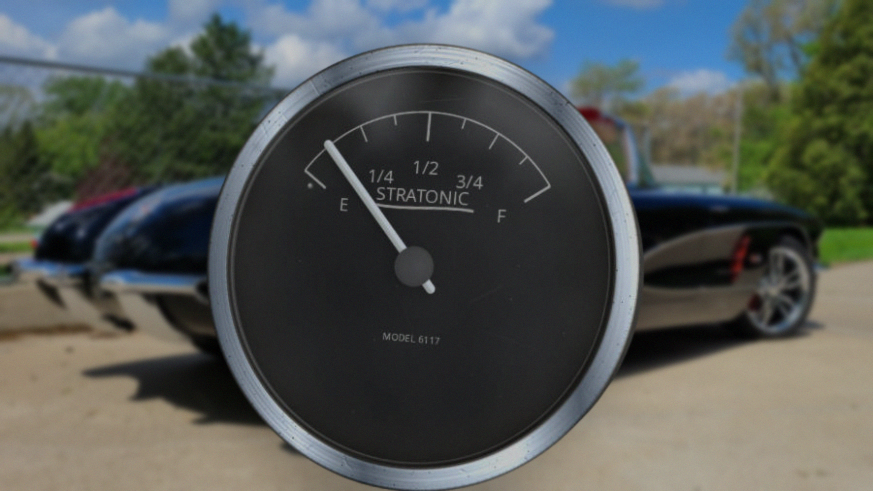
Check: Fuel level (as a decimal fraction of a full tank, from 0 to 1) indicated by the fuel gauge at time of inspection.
0.125
